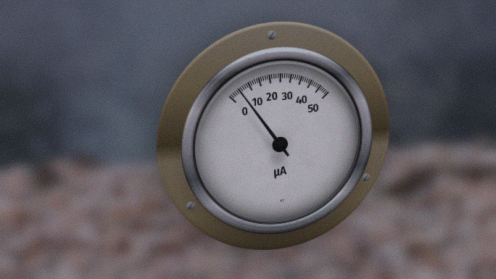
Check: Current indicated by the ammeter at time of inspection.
5 µA
